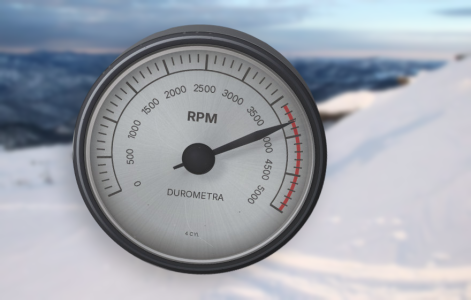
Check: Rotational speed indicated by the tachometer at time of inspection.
3800 rpm
